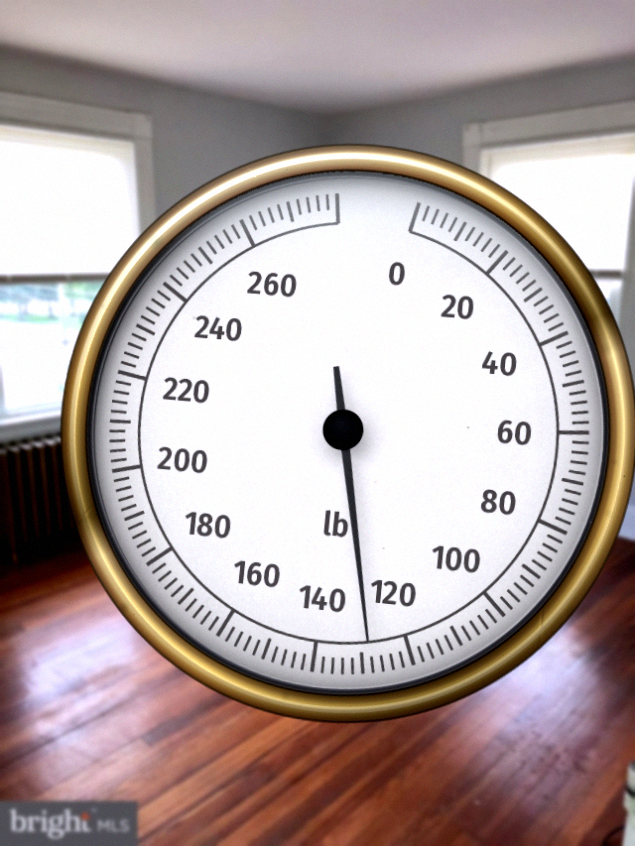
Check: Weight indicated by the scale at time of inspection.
128 lb
